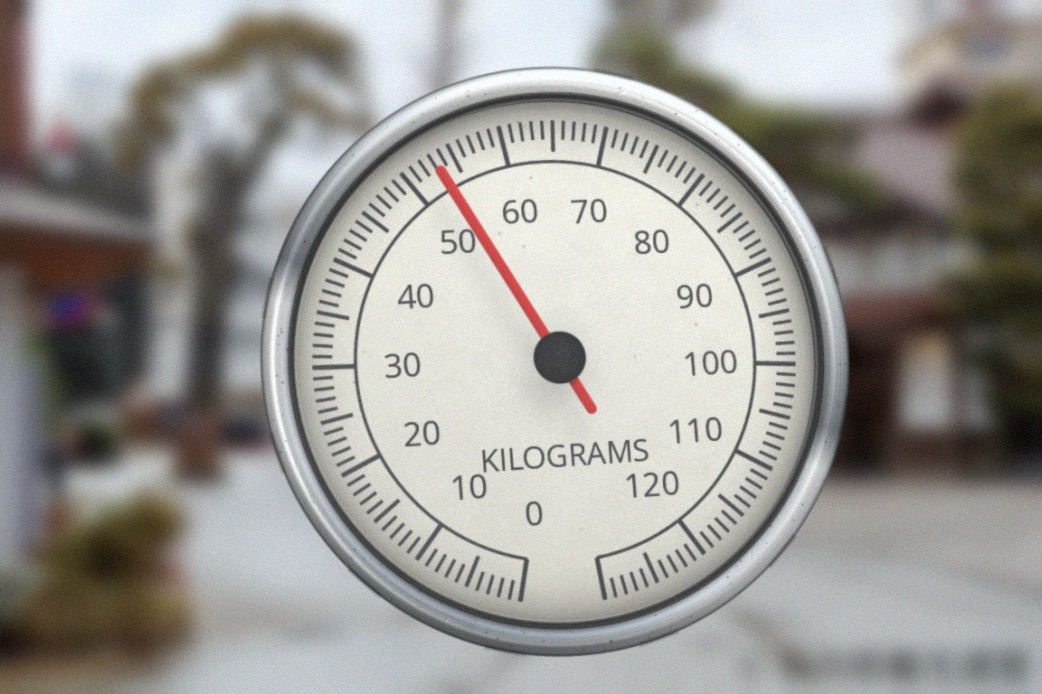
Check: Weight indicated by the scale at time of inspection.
53 kg
